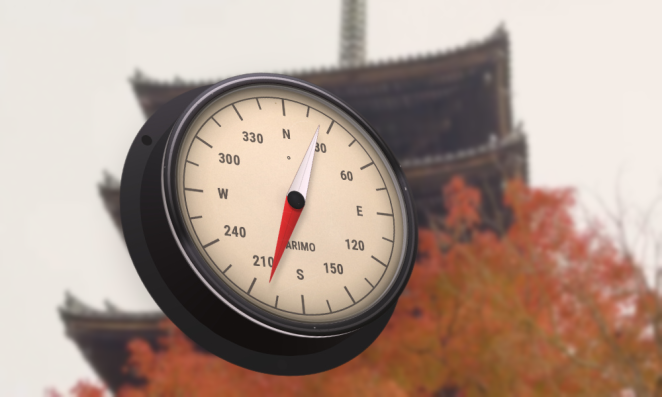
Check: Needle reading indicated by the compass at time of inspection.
202.5 °
